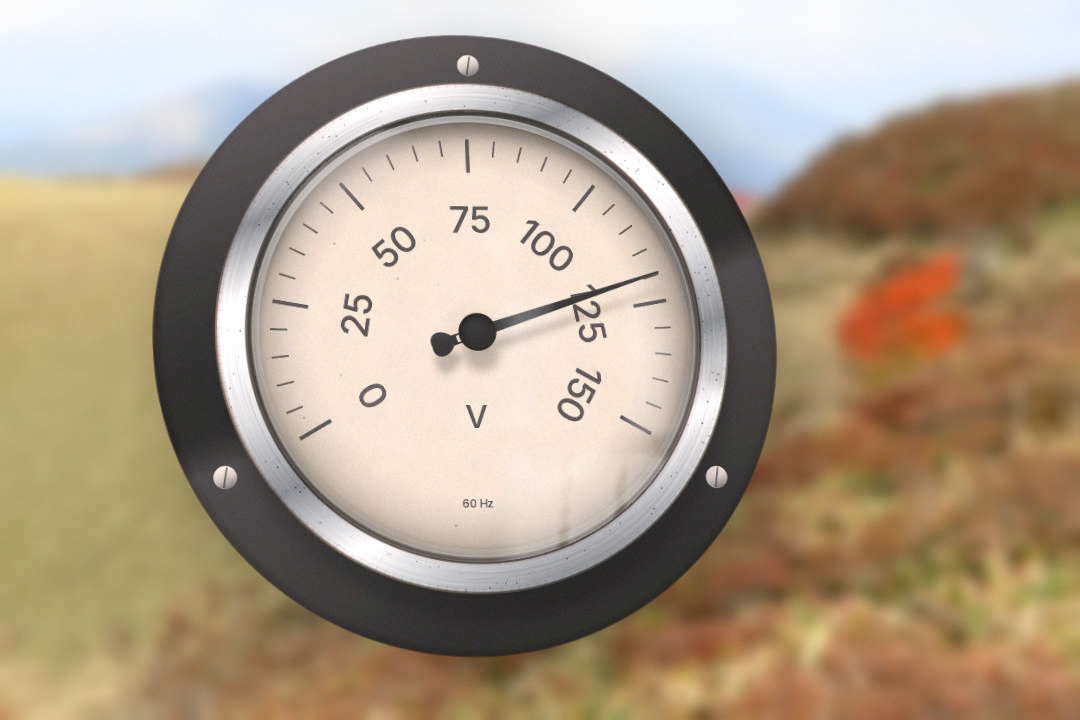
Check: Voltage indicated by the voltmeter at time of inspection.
120 V
